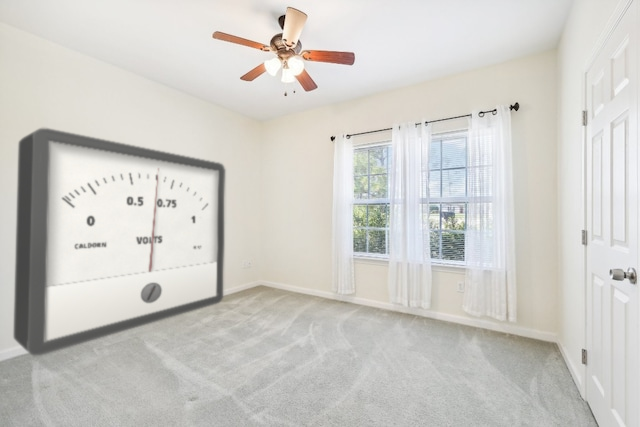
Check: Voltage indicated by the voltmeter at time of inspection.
0.65 V
